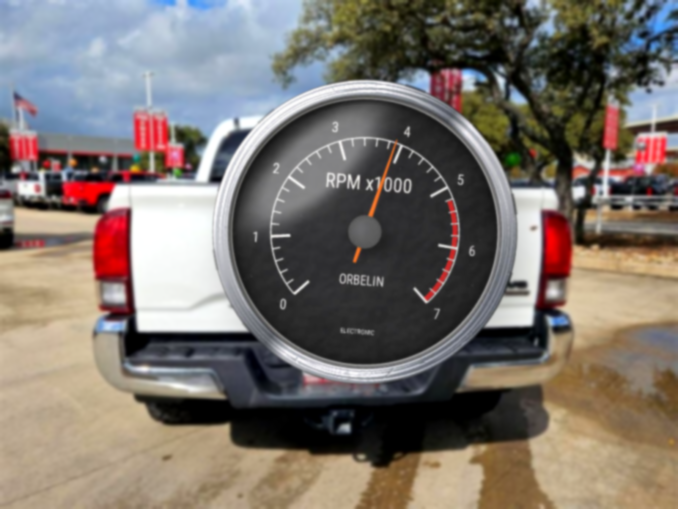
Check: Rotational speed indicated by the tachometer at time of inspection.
3900 rpm
